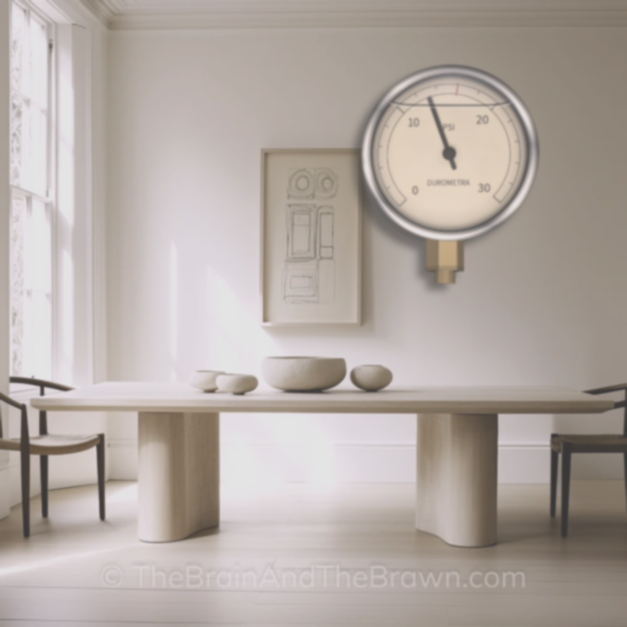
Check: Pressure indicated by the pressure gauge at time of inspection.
13 psi
